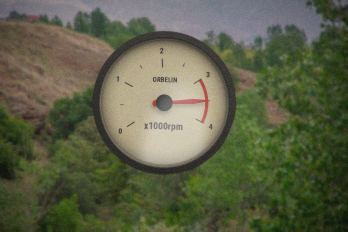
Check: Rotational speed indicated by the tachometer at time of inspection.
3500 rpm
